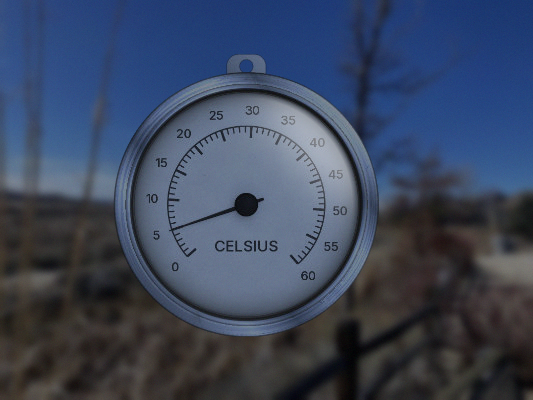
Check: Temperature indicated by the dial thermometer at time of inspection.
5 °C
